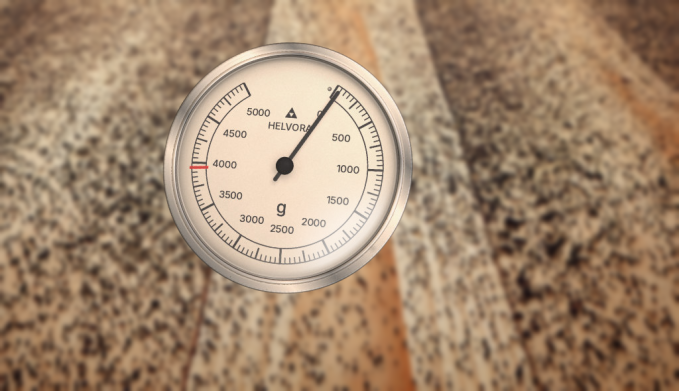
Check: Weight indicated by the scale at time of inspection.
50 g
